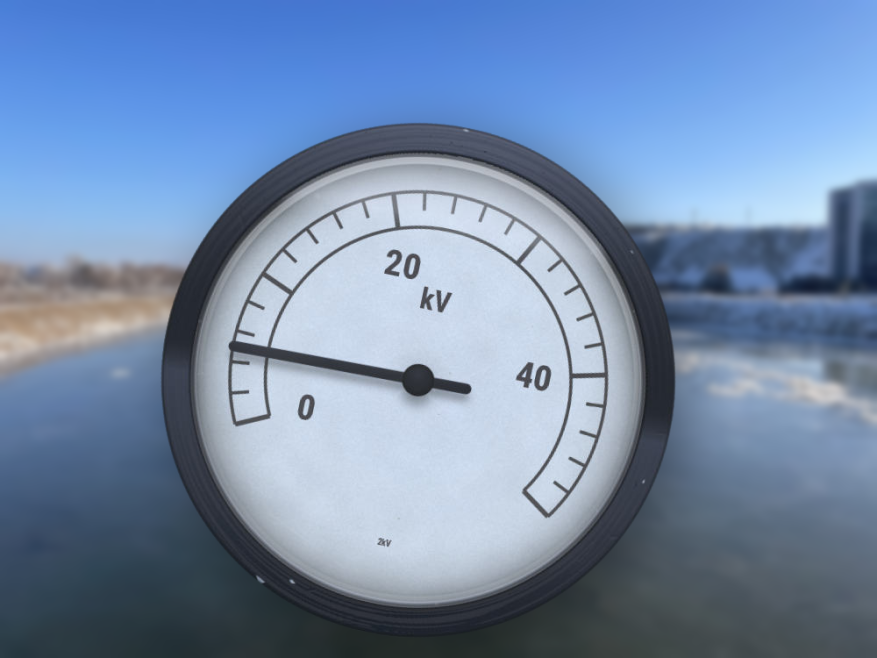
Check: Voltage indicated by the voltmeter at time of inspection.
5 kV
